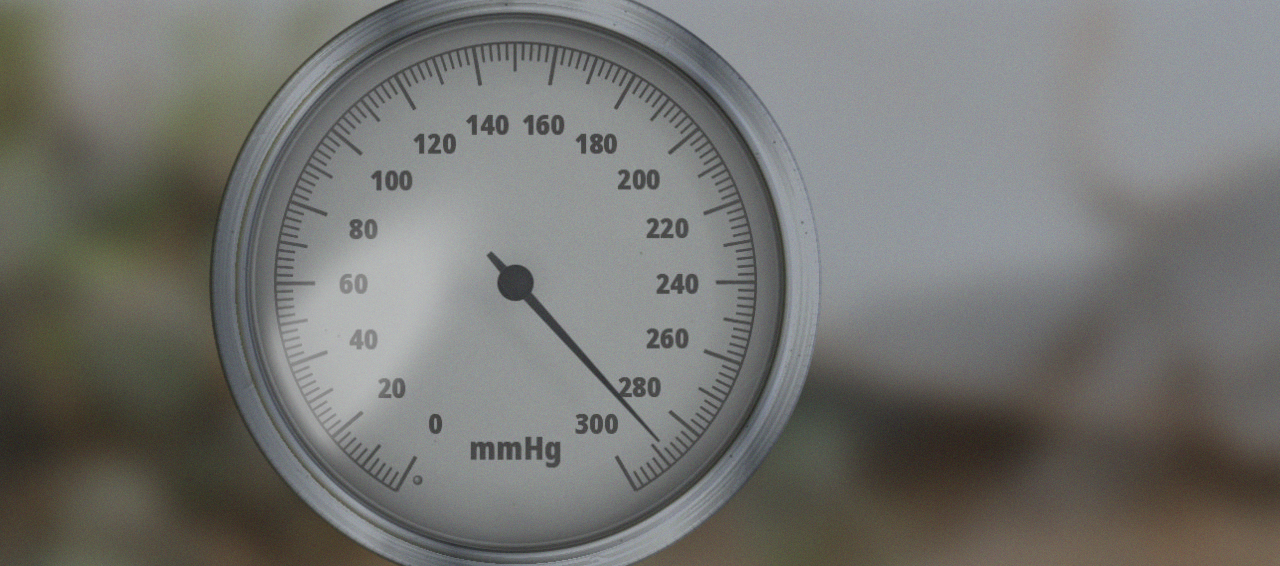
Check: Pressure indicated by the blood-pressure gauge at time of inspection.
288 mmHg
